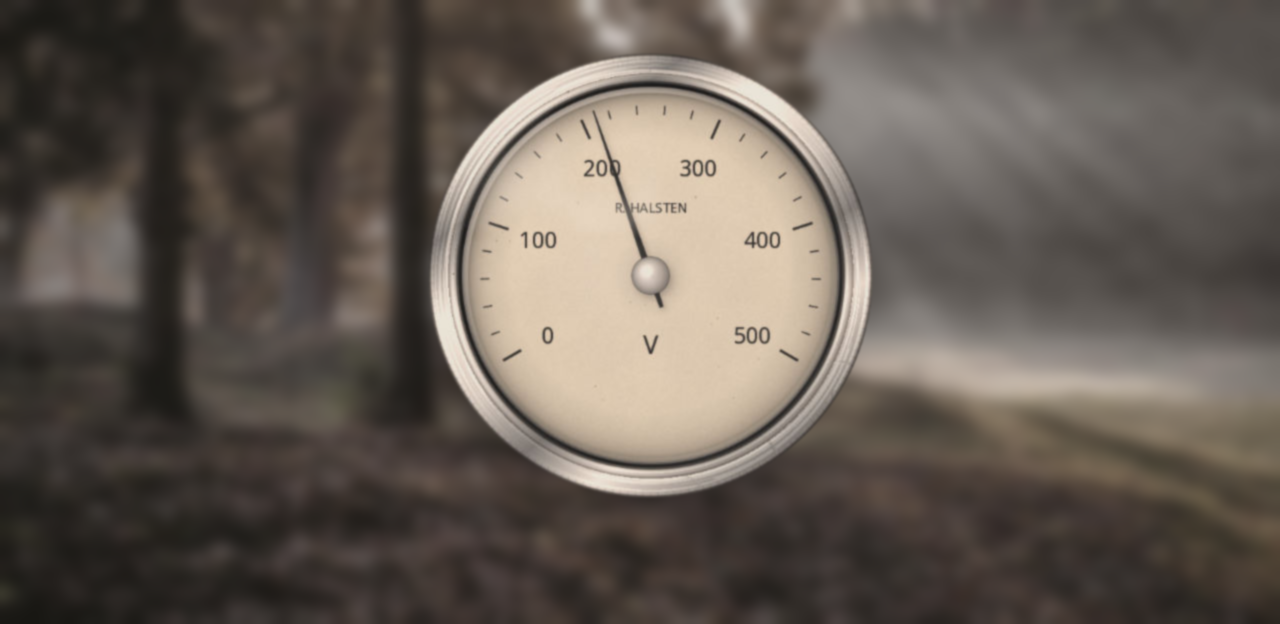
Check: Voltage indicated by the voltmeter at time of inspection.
210 V
